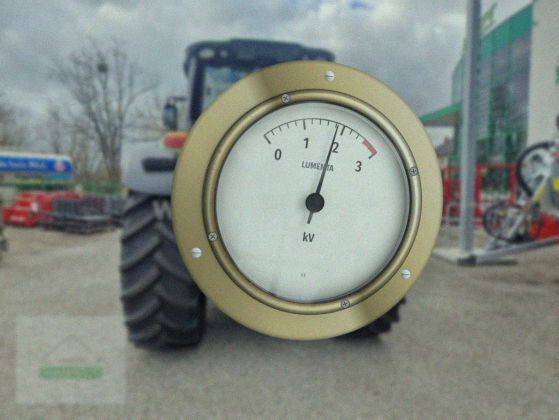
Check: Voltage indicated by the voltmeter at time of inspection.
1.8 kV
